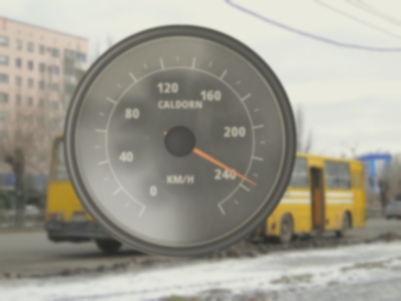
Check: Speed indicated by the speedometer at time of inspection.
235 km/h
